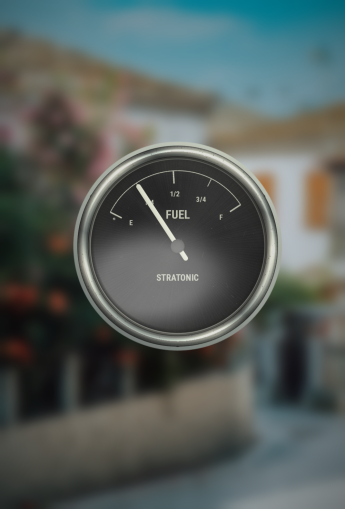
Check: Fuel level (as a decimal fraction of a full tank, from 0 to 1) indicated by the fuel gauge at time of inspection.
0.25
